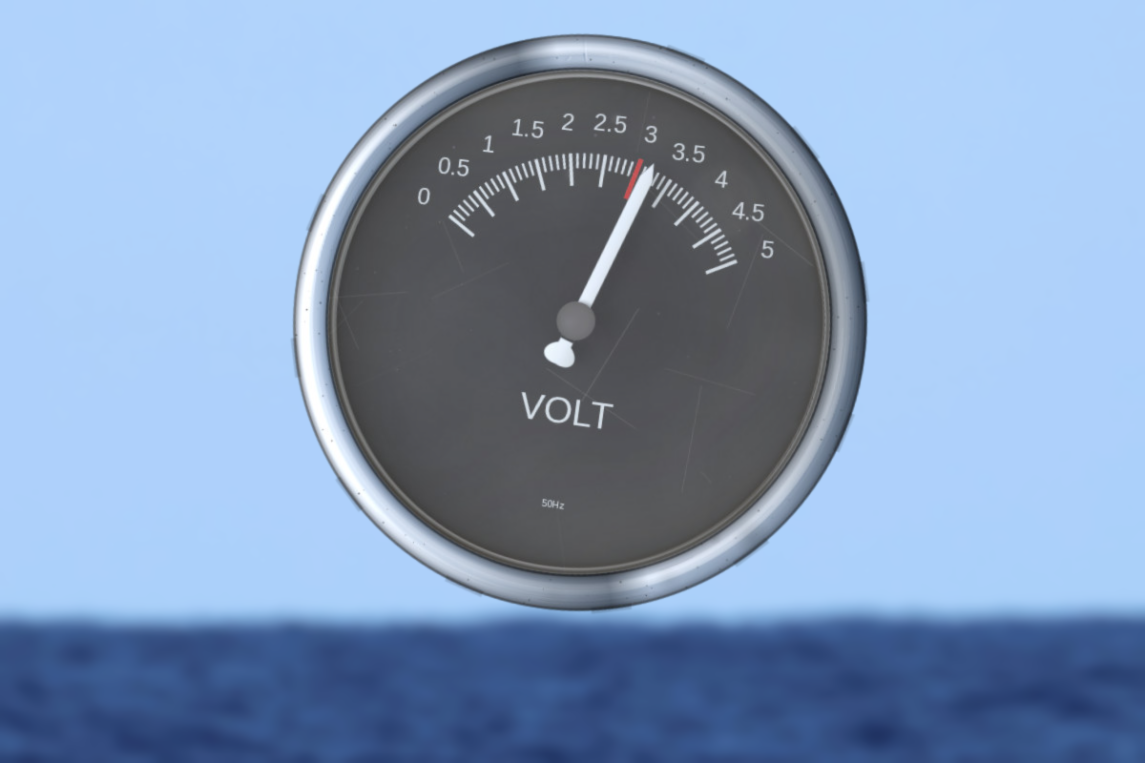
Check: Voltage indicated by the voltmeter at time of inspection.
3.2 V
